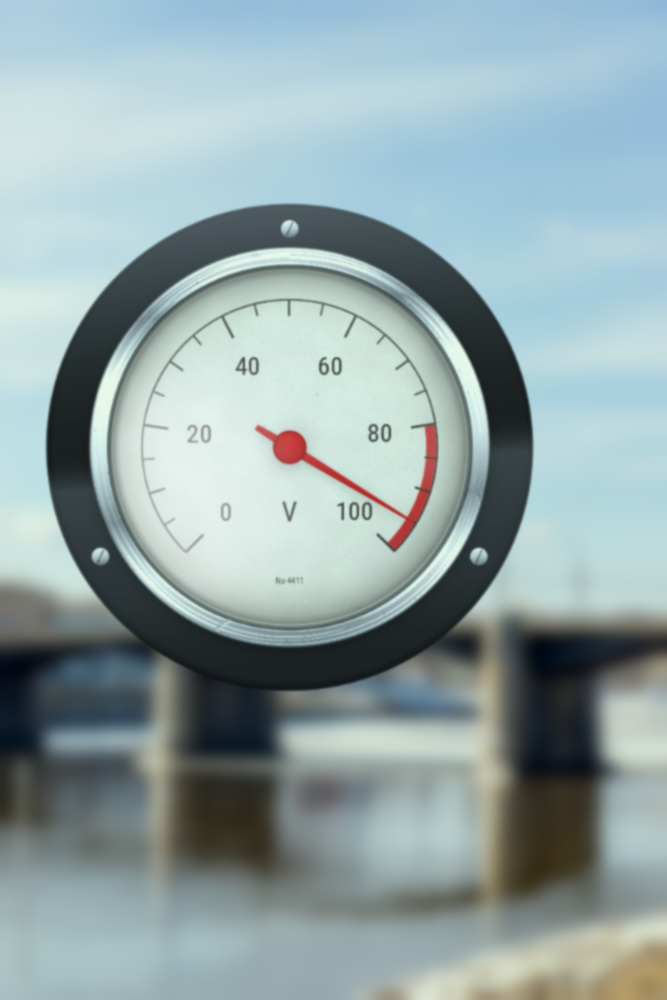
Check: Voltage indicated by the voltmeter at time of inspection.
95 V
